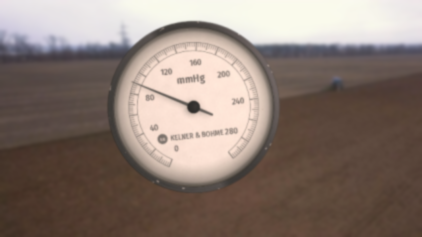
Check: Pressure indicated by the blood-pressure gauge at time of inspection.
90 mmHg
